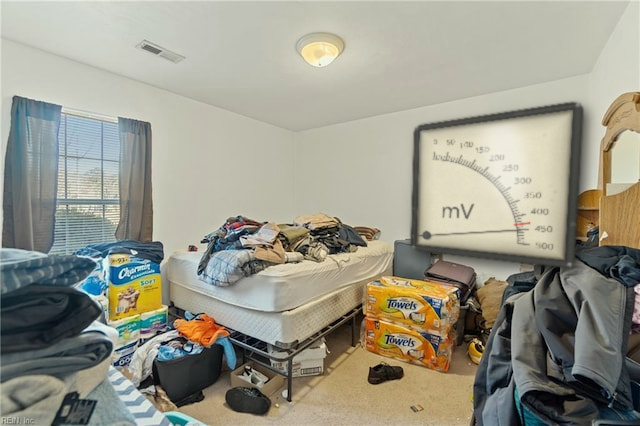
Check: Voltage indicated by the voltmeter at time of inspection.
450 mV
